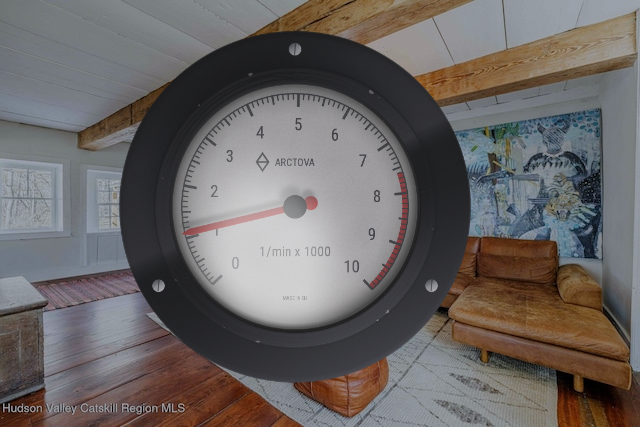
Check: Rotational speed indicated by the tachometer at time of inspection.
1100 rpm
